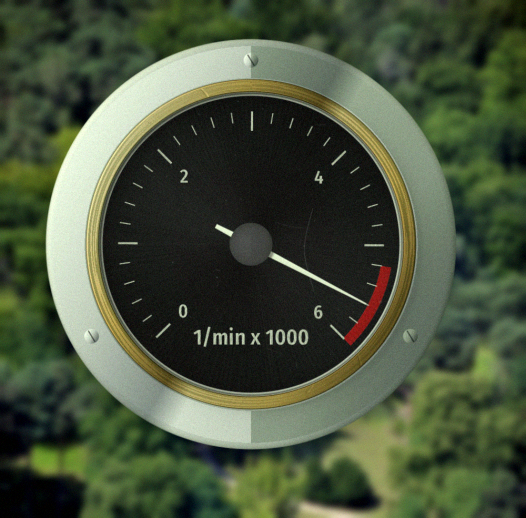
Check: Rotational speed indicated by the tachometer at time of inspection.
5600 rpm
